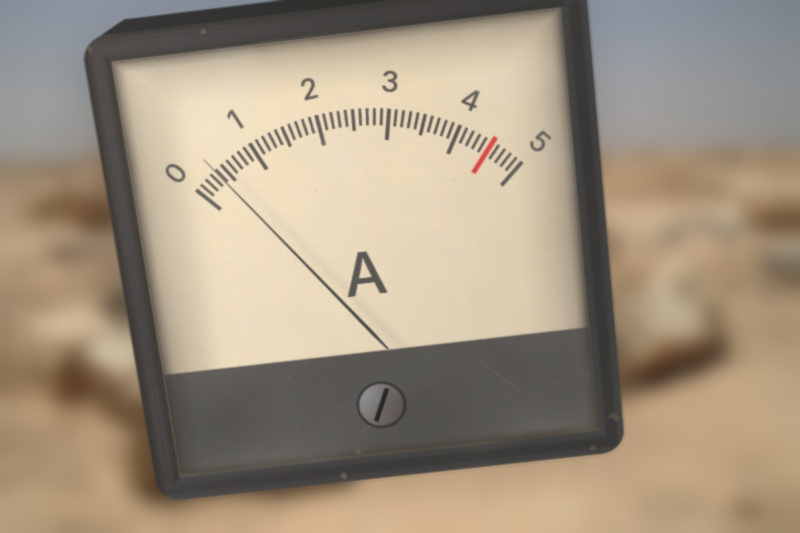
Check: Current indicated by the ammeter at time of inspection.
0.4 A
